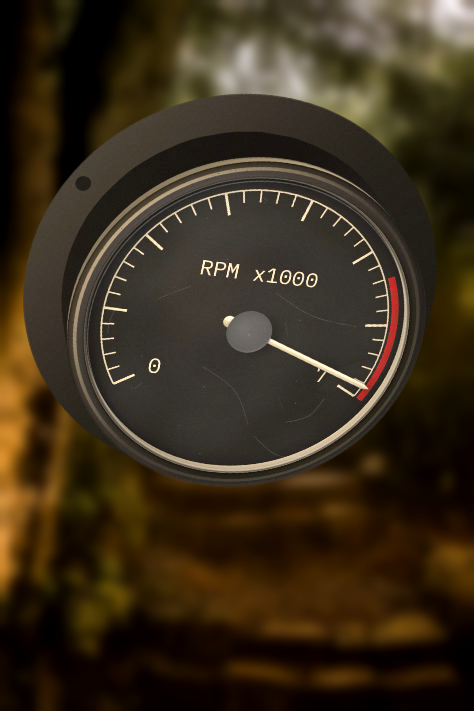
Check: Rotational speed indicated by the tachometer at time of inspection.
6800 rpm
